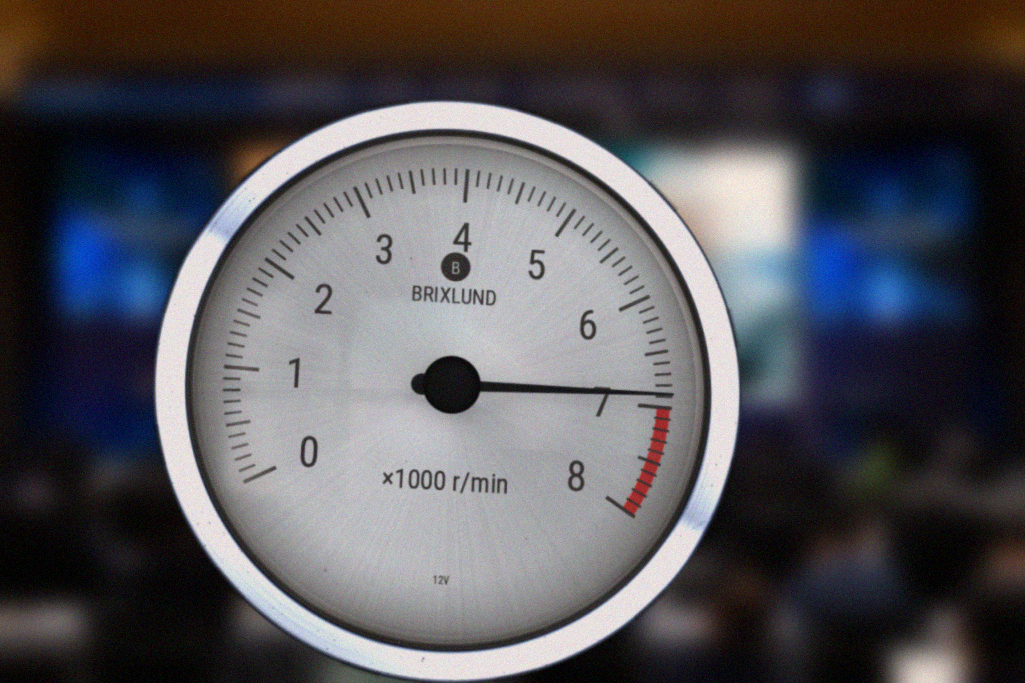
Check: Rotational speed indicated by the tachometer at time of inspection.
6900 rpm
